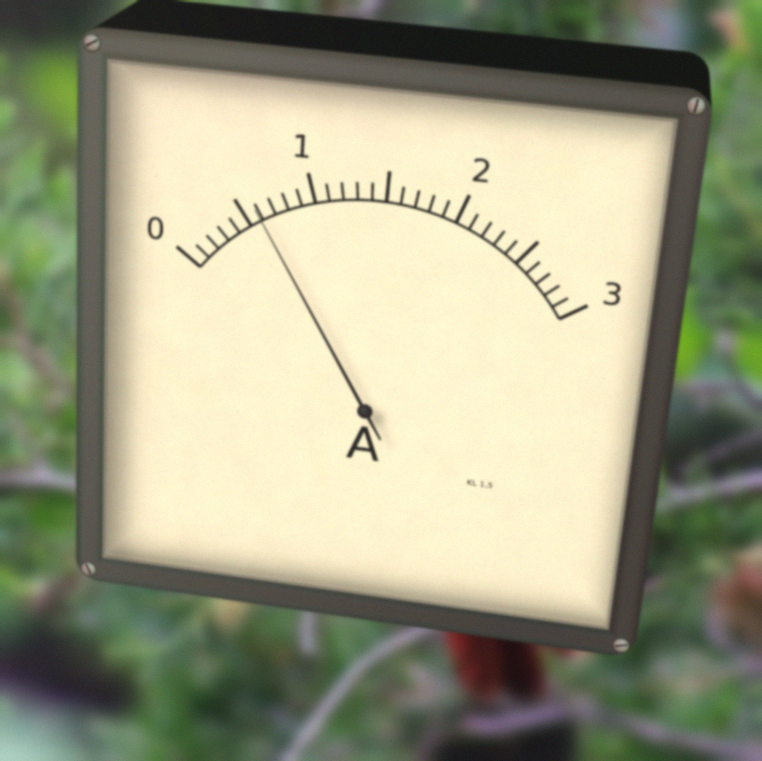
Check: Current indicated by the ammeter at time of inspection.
0.6 A
